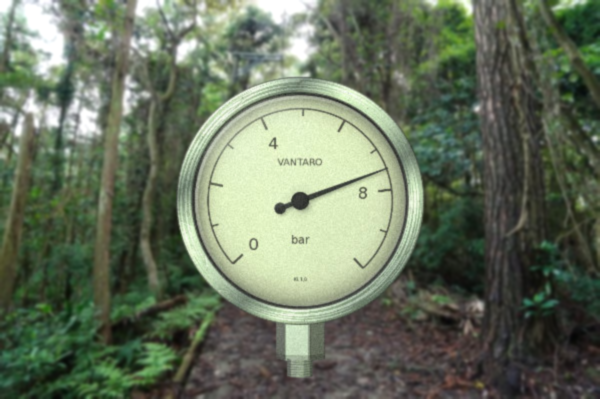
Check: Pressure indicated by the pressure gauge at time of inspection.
7.5 bar
